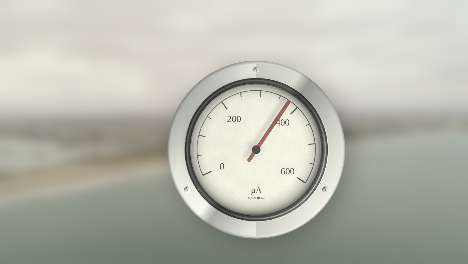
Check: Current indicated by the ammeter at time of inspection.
375 µA
